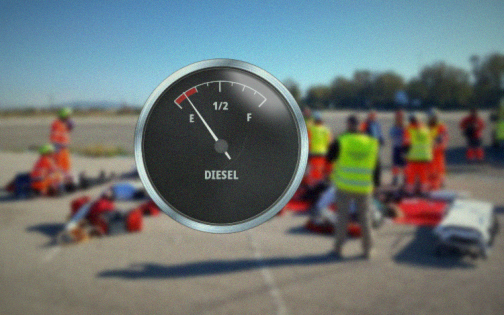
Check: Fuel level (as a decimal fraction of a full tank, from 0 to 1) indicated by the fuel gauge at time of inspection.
0.125
